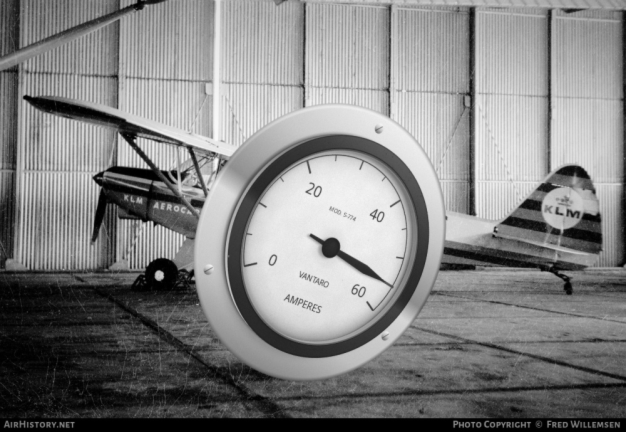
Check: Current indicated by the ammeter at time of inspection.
55 A
